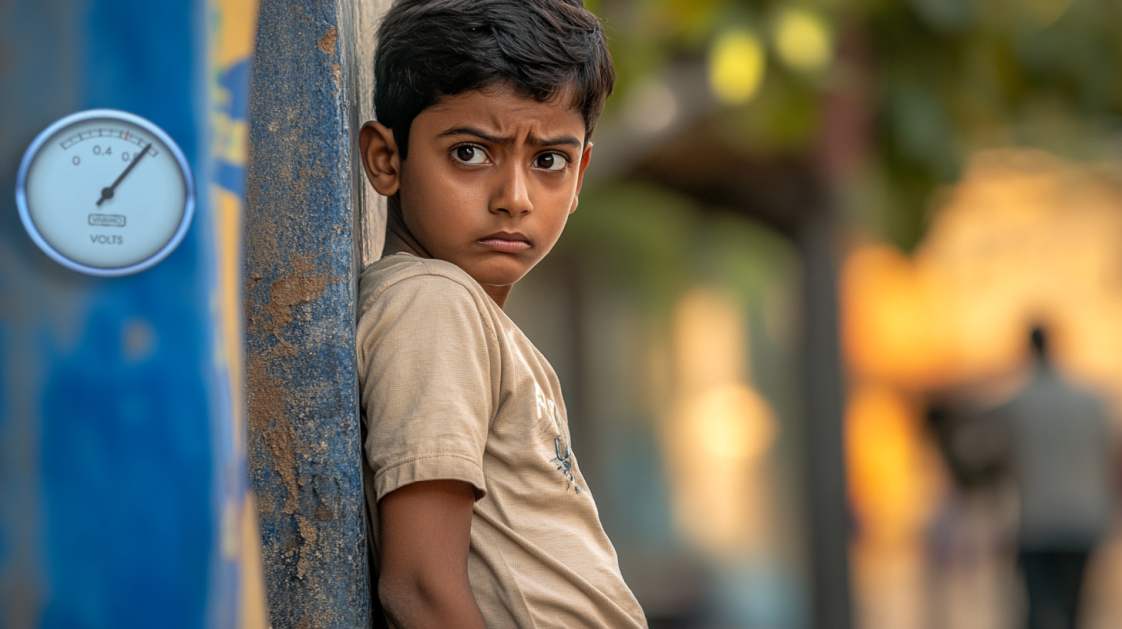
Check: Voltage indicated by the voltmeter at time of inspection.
0.9 V
